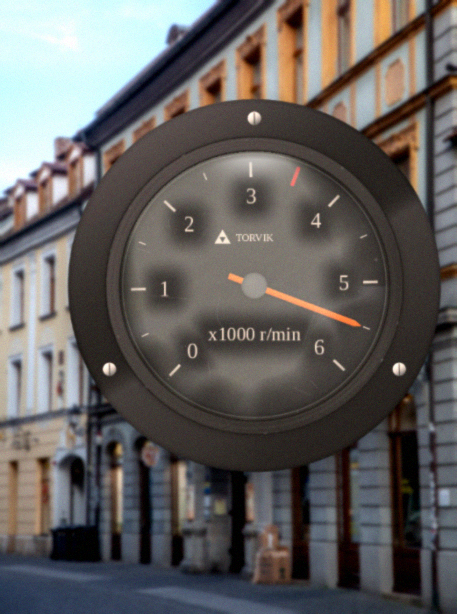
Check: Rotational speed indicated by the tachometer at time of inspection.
5500 rpm
